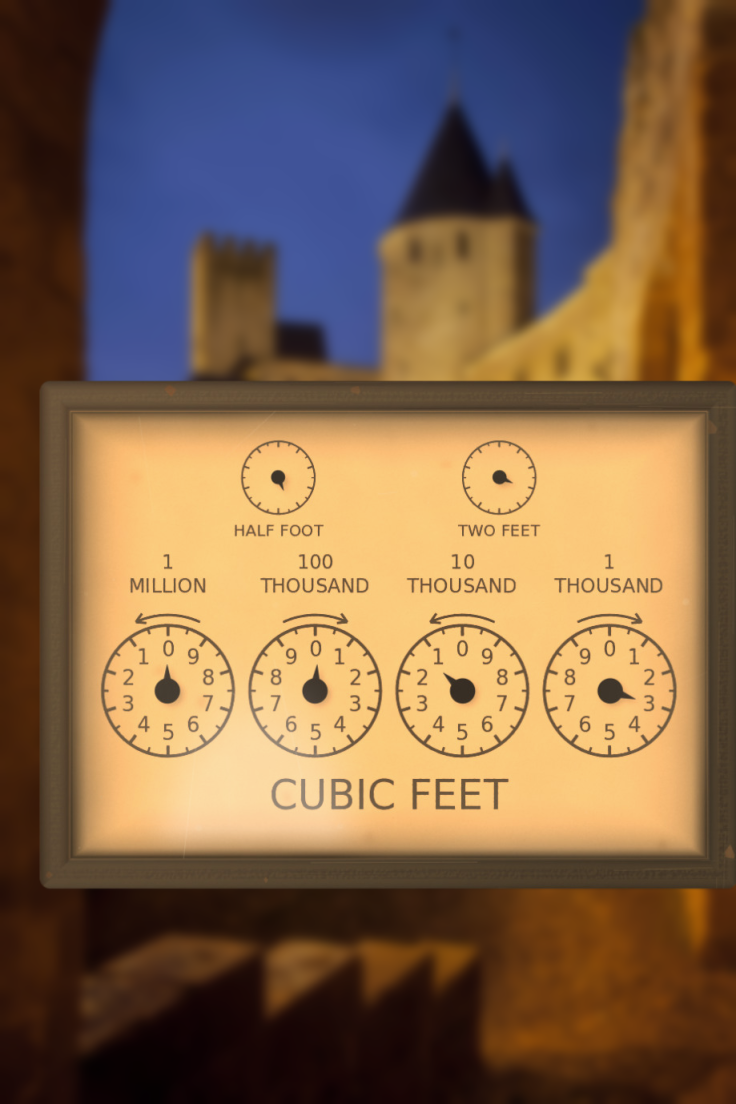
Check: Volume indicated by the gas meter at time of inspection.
1300 ft³
